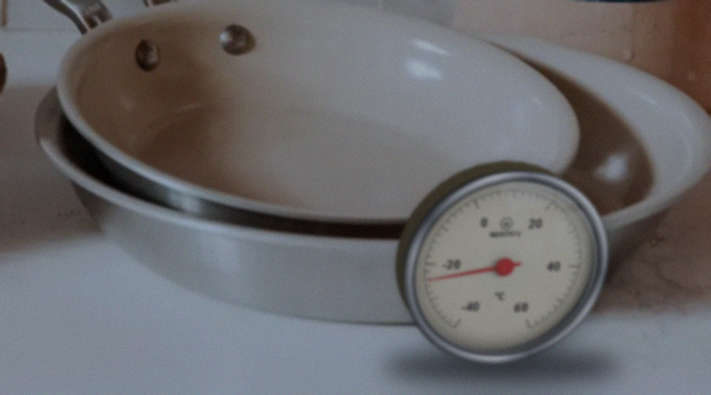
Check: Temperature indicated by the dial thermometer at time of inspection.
-24 °C
